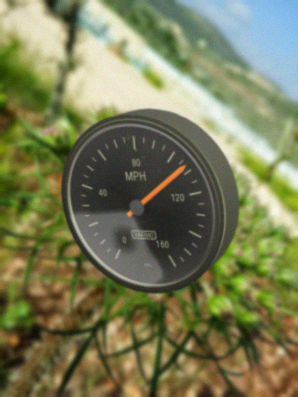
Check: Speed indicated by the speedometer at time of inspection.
107.5 mph
